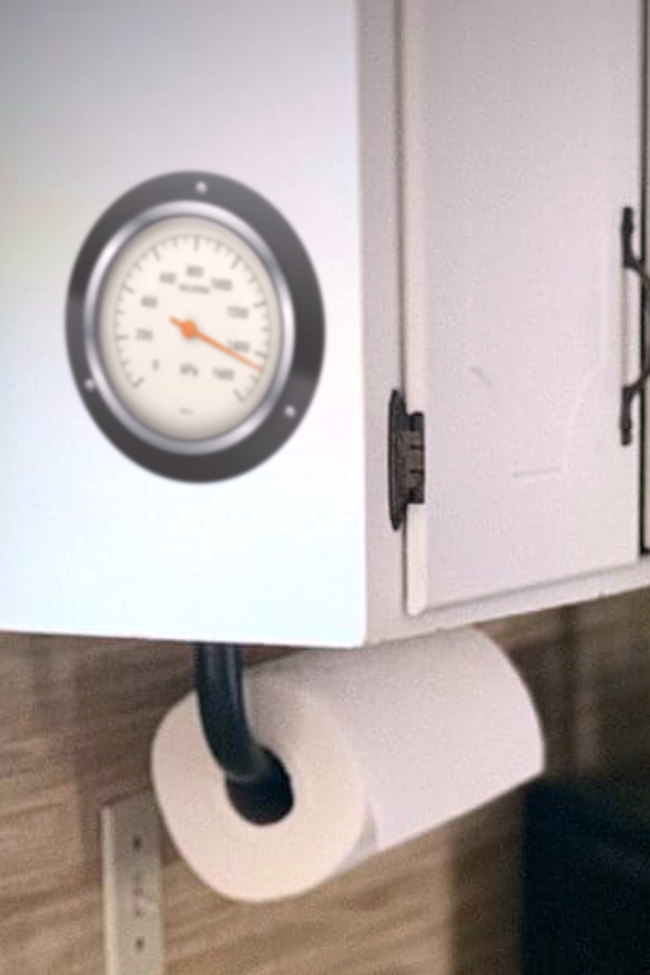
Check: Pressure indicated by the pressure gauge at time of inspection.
1450 kPa
